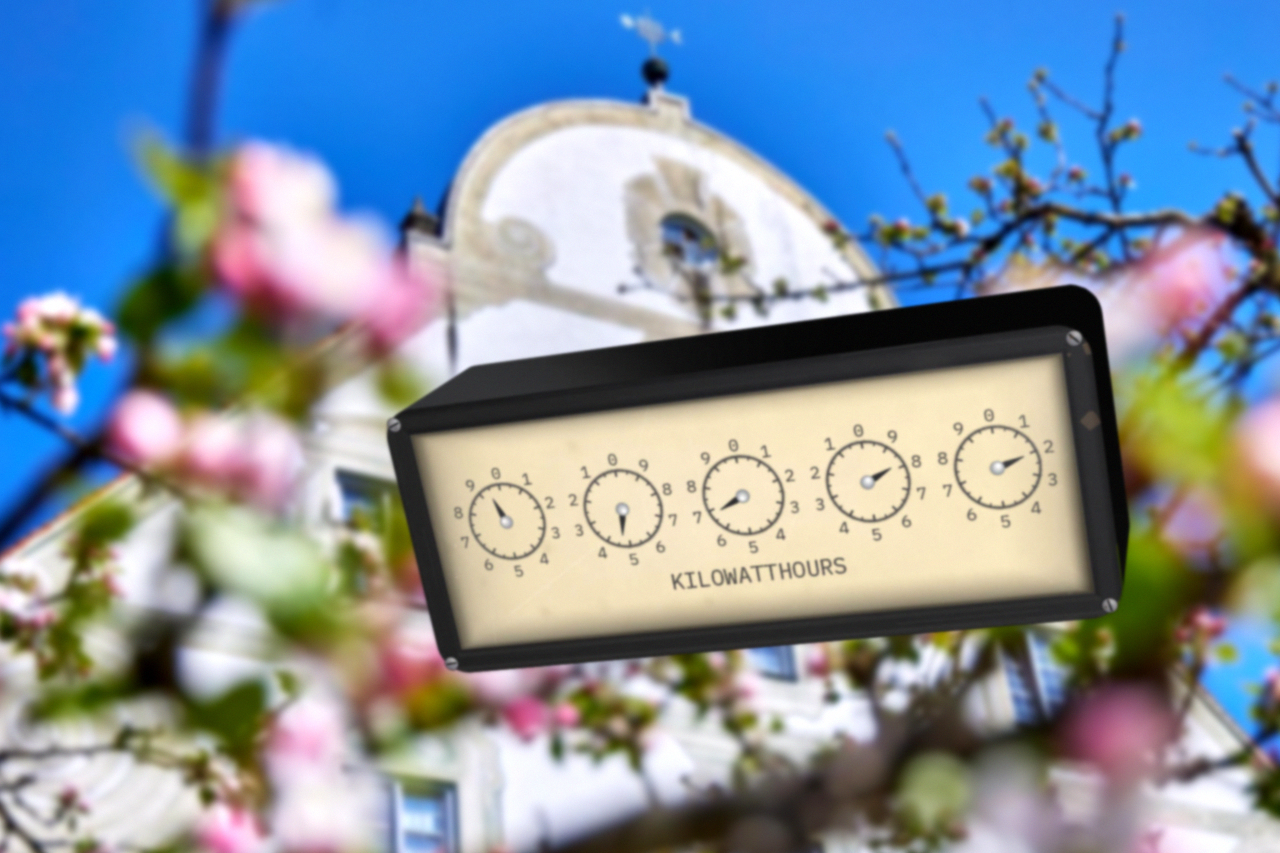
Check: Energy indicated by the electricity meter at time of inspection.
94682 kWh
